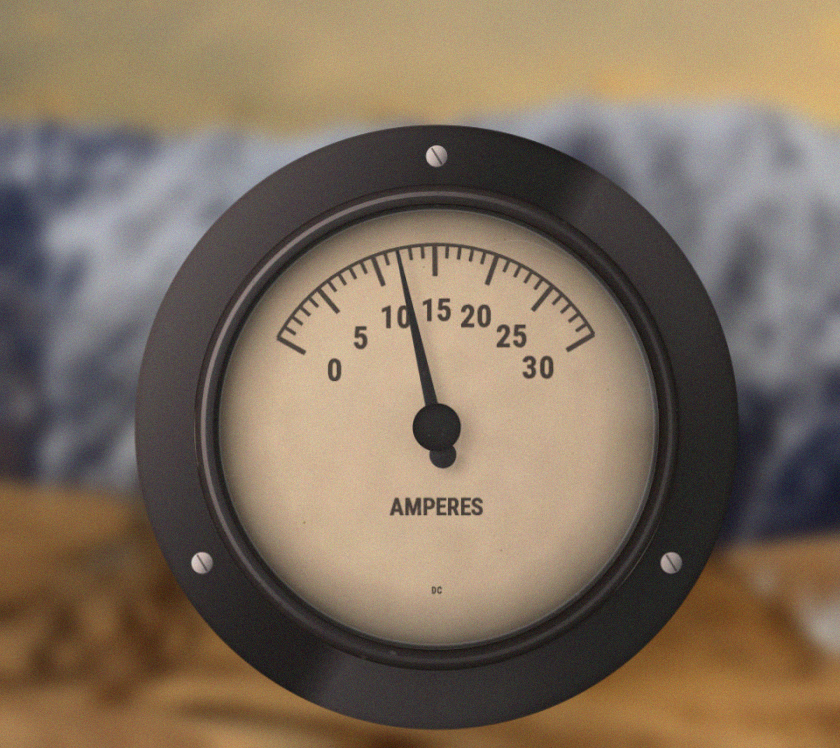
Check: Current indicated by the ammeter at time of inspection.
12 A
